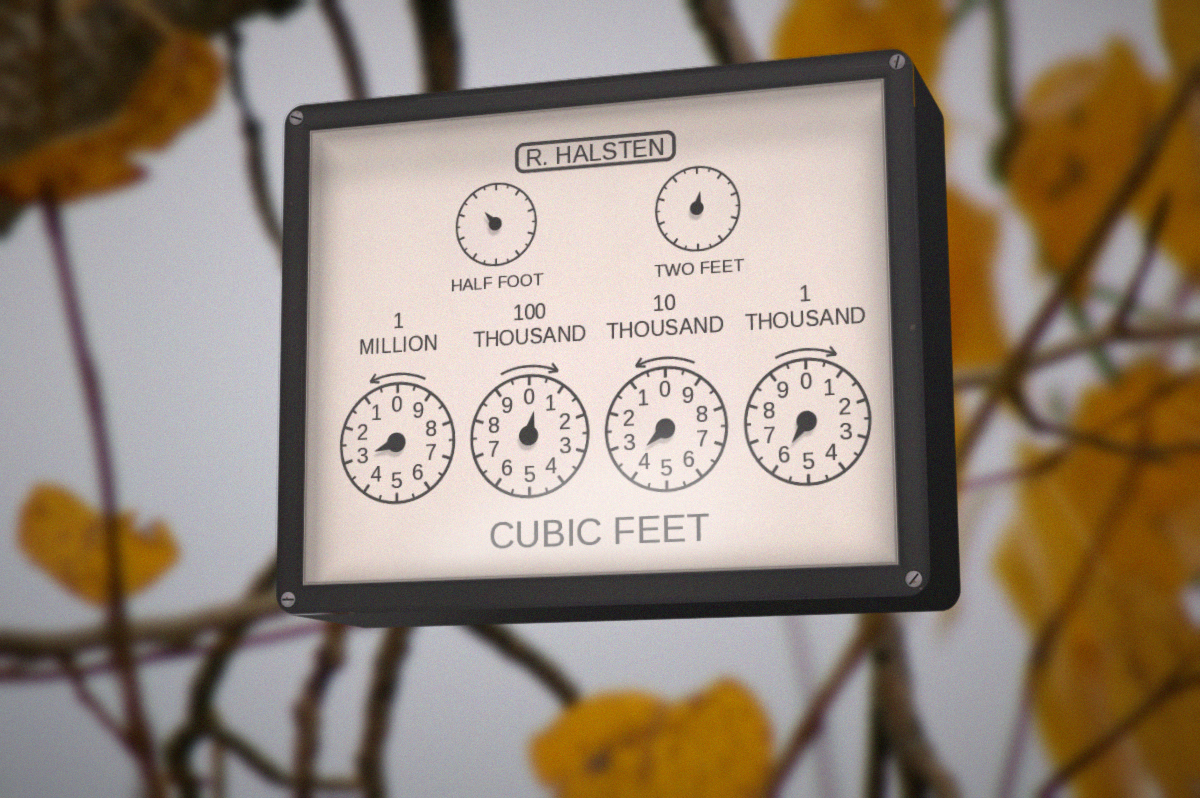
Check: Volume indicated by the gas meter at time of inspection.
303600 ft³
